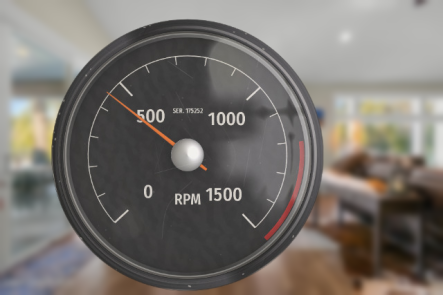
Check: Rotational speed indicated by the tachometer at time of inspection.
450 rpm
